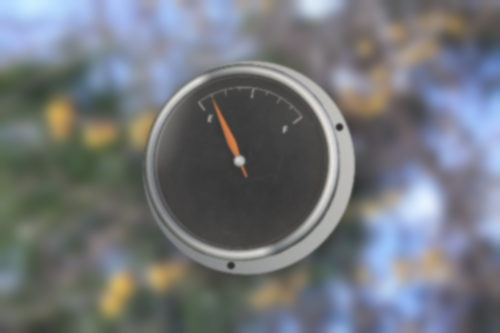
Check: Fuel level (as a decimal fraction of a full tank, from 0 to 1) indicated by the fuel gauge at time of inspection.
0.125
